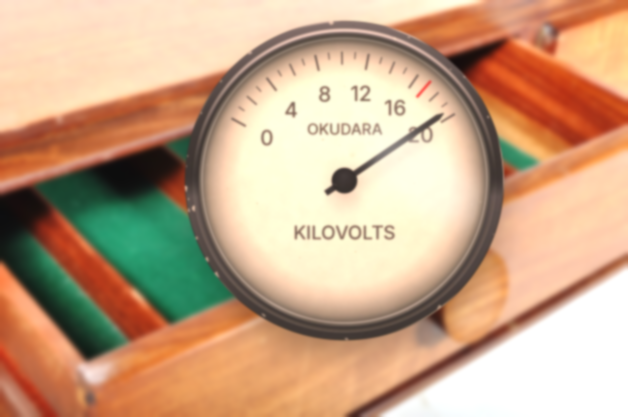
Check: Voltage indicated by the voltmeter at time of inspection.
19.5 kV
